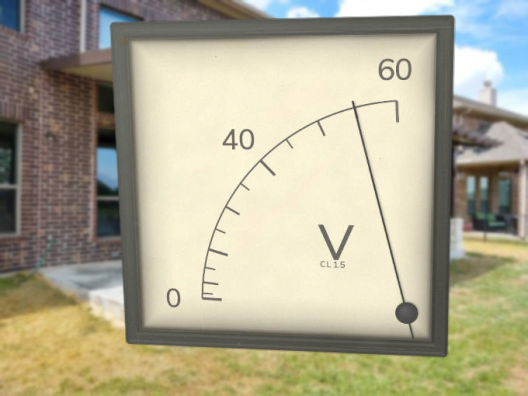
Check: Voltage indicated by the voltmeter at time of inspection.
55 V
